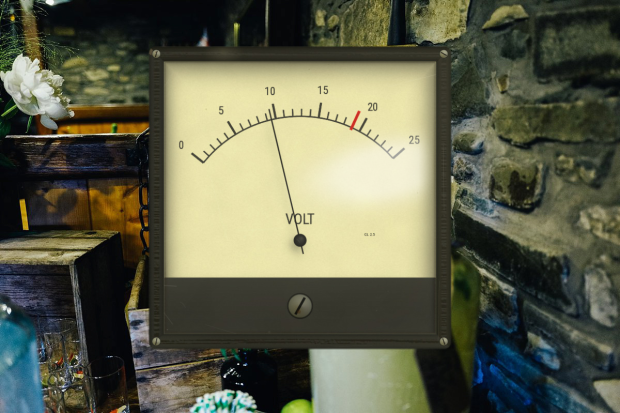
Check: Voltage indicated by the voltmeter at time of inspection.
9.5 V
